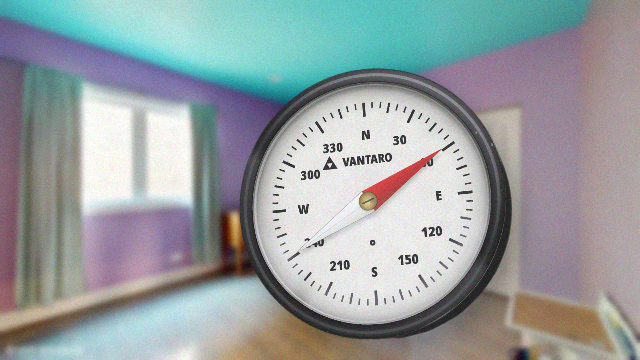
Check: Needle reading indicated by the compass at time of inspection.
60 °
